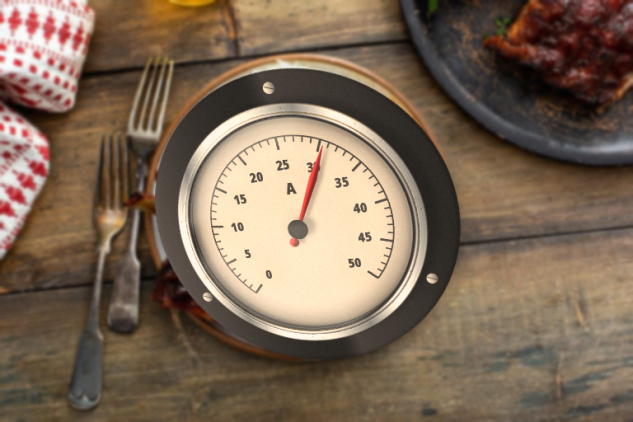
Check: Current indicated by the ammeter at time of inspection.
30.5 A
